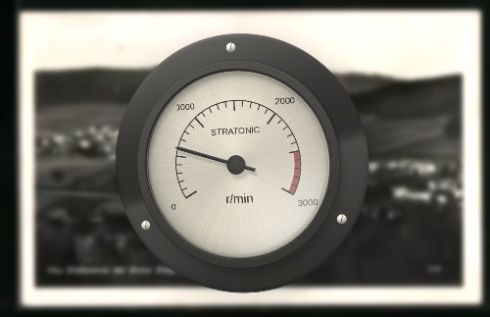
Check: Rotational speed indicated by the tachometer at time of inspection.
600 rpm
